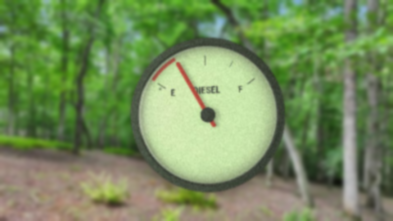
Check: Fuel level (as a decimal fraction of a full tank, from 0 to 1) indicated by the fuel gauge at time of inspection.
0.25
